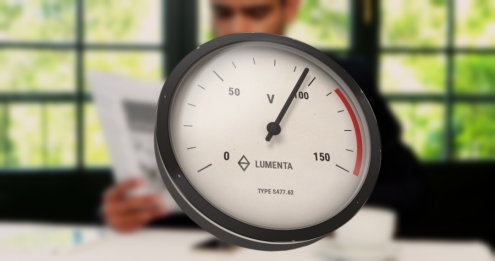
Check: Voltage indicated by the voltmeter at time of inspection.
95 V
